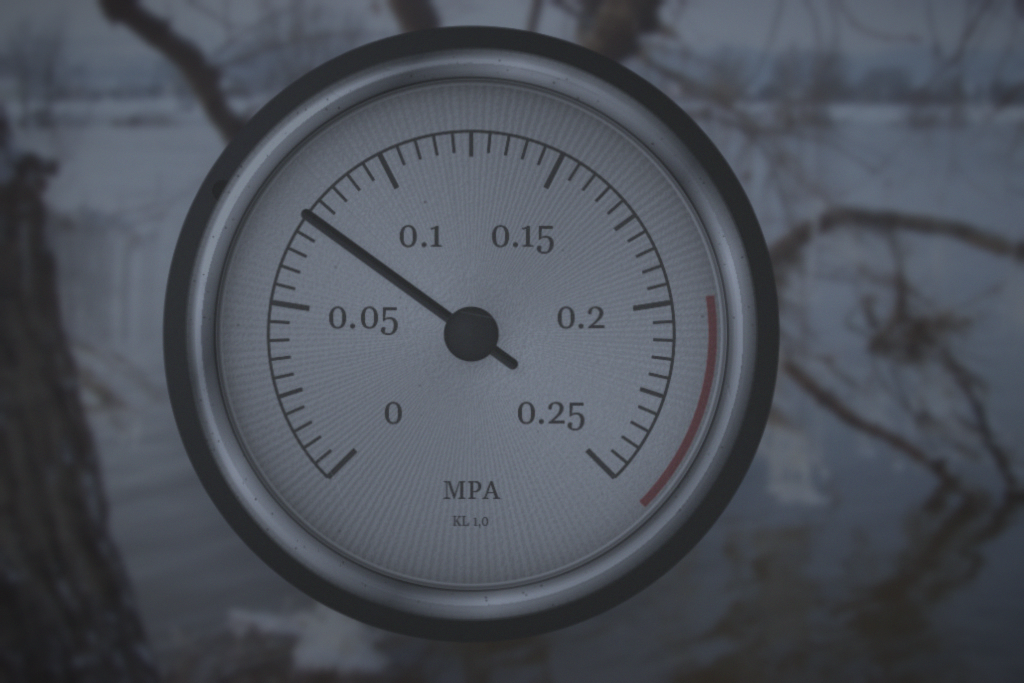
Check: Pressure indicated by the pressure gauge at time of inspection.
0.075 MPa
